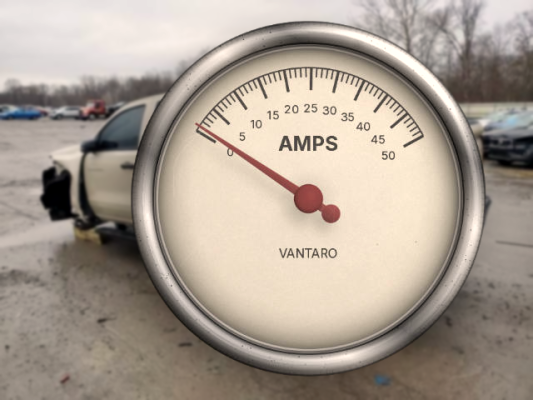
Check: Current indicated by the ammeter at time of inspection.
1 A
